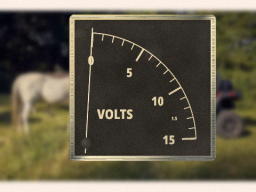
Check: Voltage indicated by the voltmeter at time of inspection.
0 V
